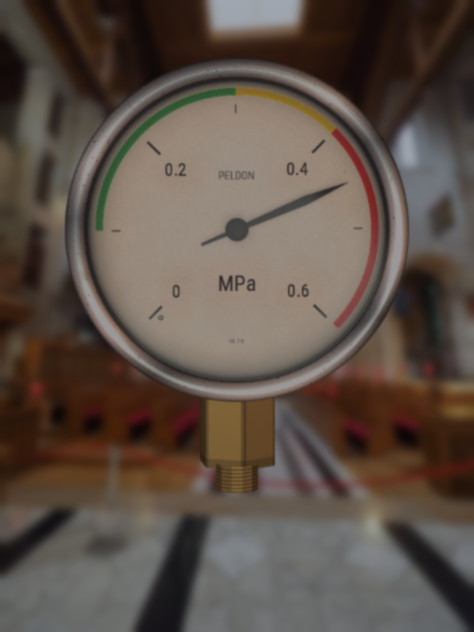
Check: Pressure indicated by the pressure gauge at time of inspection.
0.45 MPa
